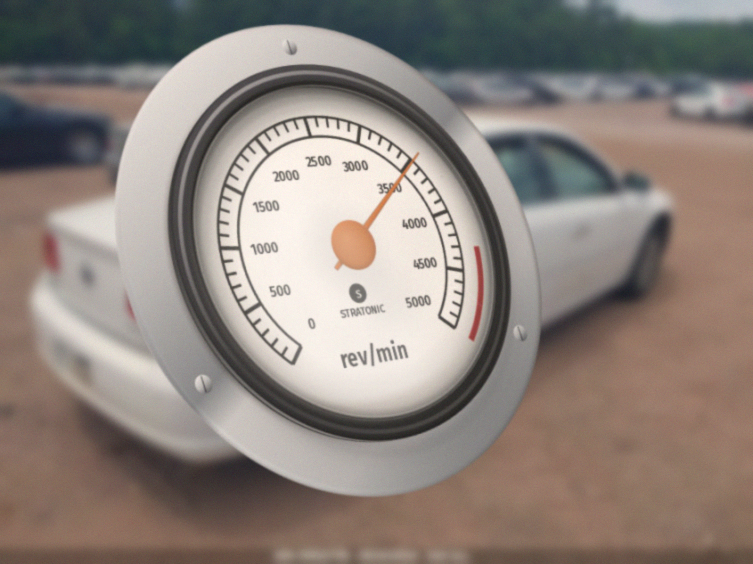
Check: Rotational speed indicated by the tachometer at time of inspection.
3500 rpm
